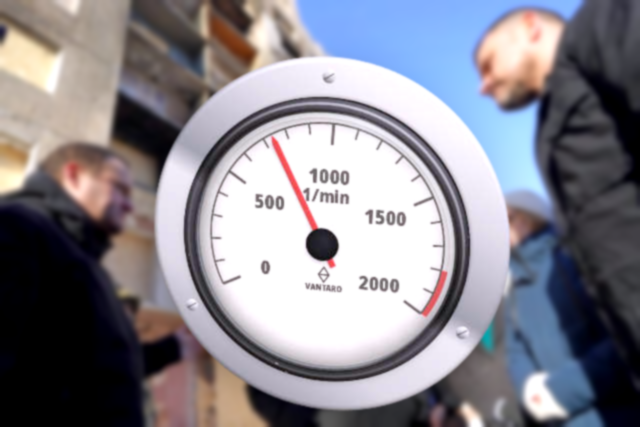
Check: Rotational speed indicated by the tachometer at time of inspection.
750 rpm
